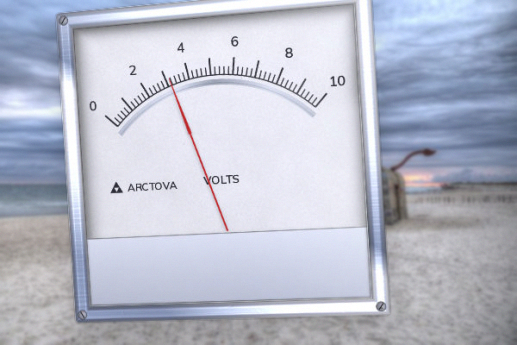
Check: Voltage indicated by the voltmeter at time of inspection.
3.2 V
